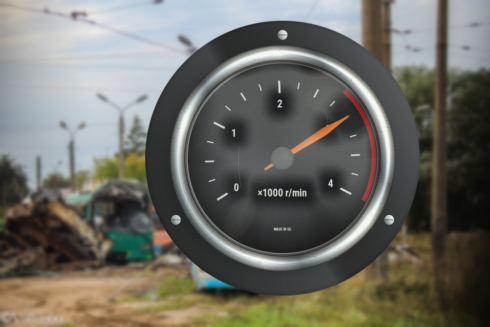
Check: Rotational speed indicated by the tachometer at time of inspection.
3000 rpm
